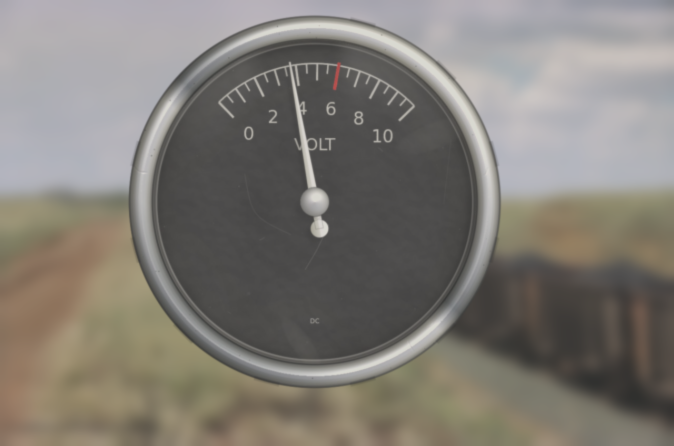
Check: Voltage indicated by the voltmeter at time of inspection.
3.75 V
